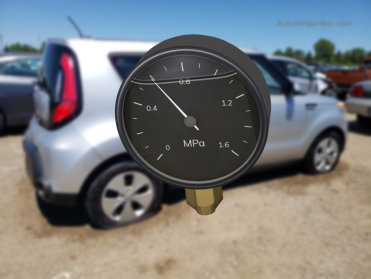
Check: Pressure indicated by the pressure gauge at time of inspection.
0.6 MPa
